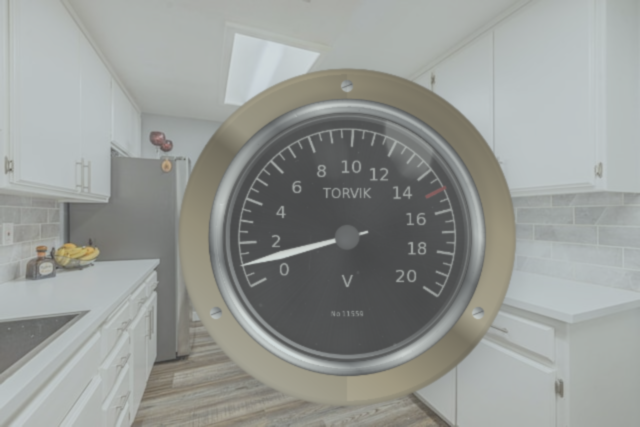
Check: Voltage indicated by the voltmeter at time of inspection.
1 V
